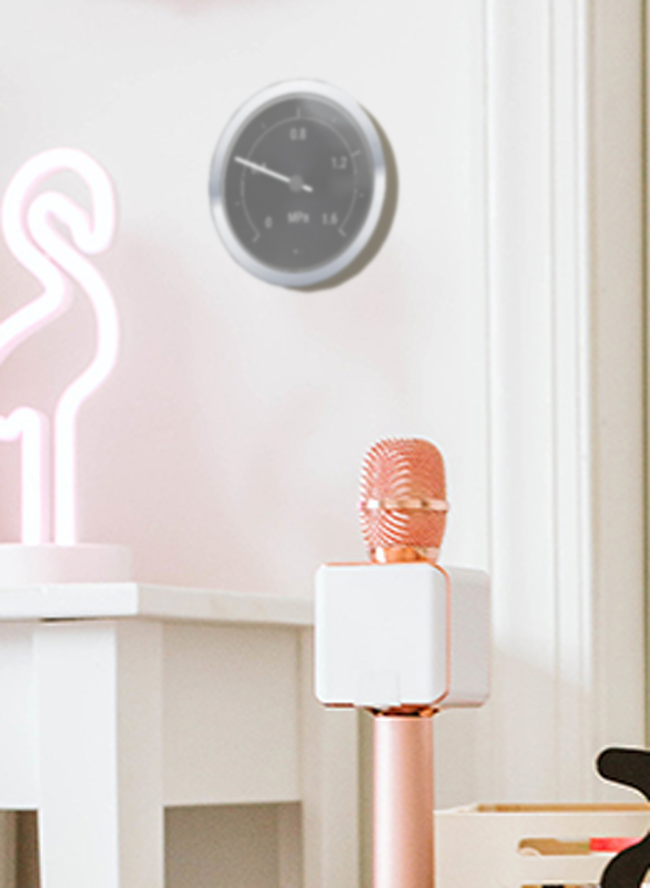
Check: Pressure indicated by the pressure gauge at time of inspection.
0.4 MPa
